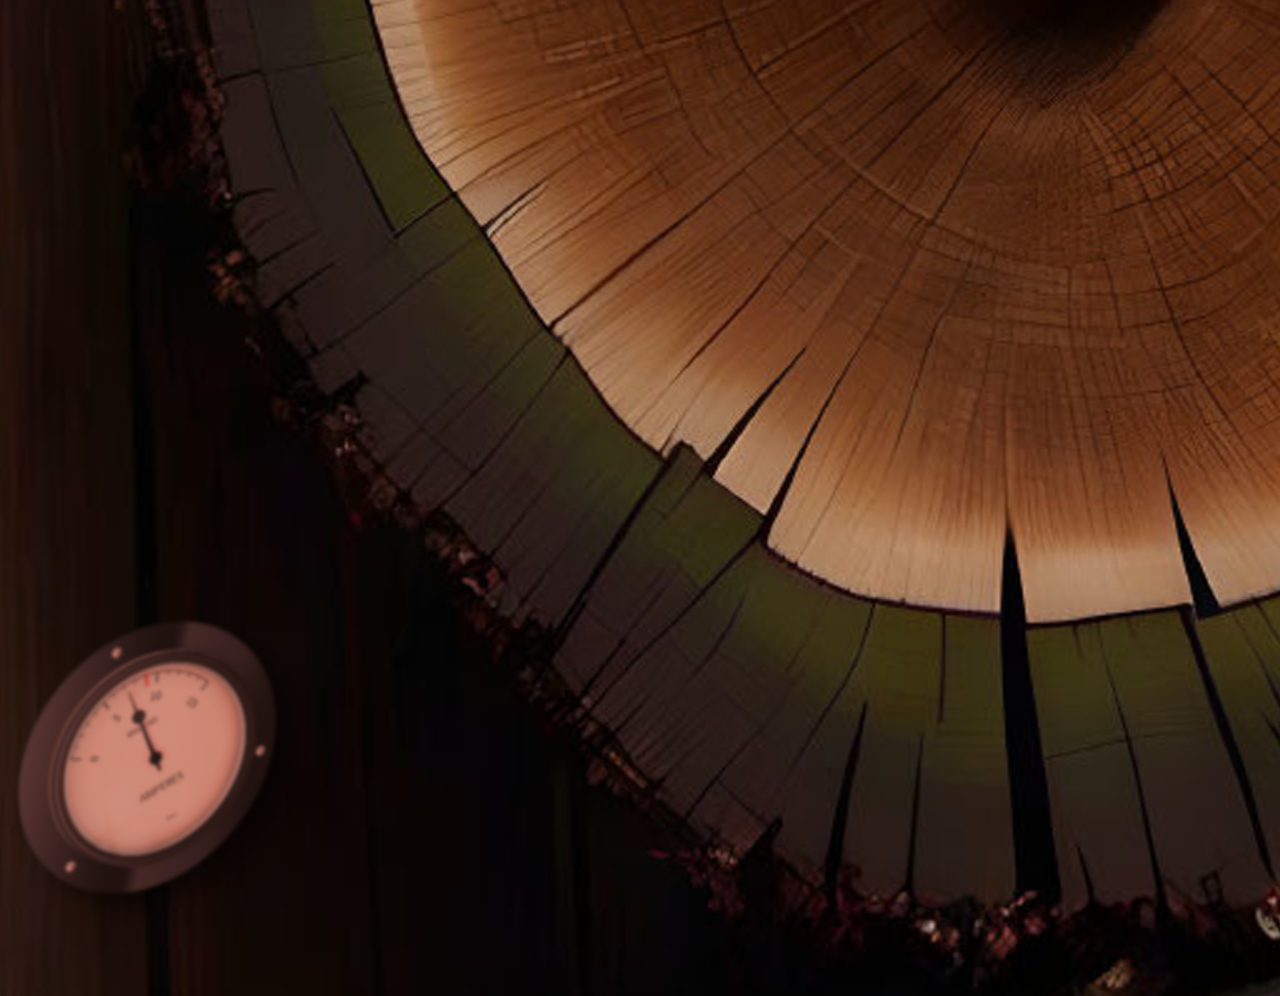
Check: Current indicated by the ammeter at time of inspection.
7 A
